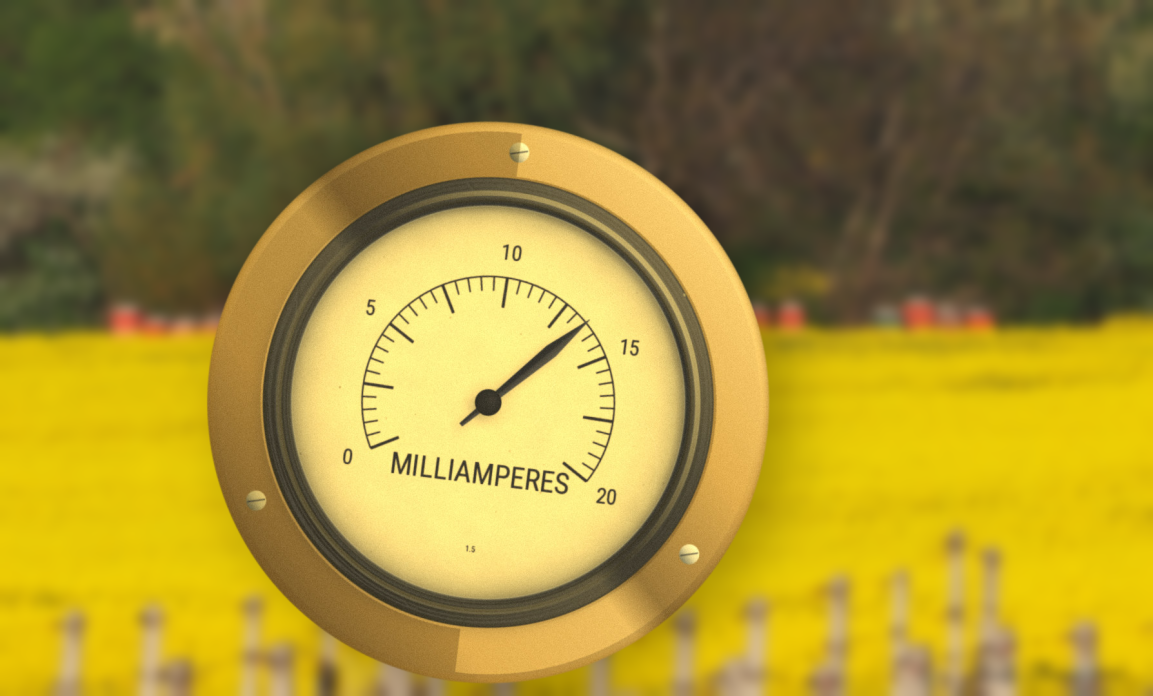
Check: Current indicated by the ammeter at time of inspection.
13.5 mA
